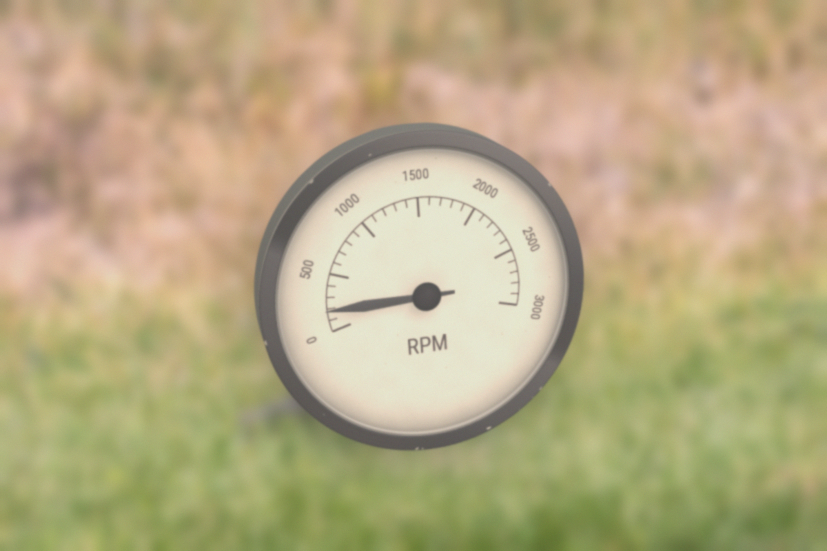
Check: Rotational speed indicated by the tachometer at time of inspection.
200 rpm
